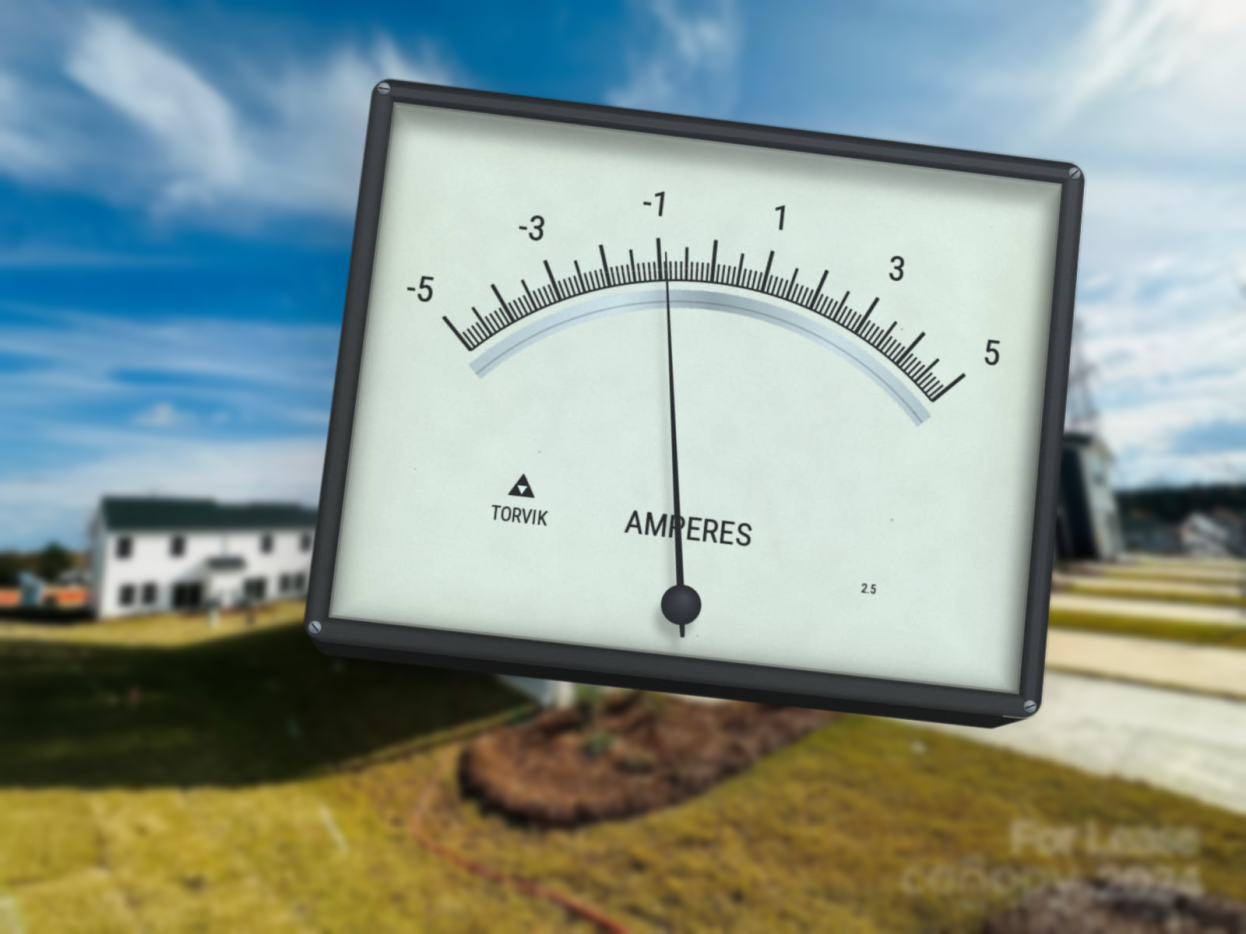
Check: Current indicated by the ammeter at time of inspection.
-0.9 A
